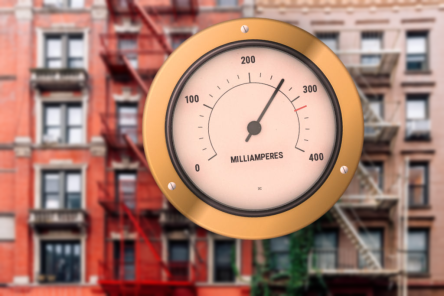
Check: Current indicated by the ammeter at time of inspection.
260 mA
